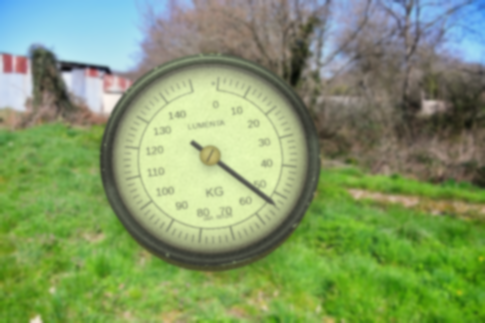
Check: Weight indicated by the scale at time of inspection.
54 kg
